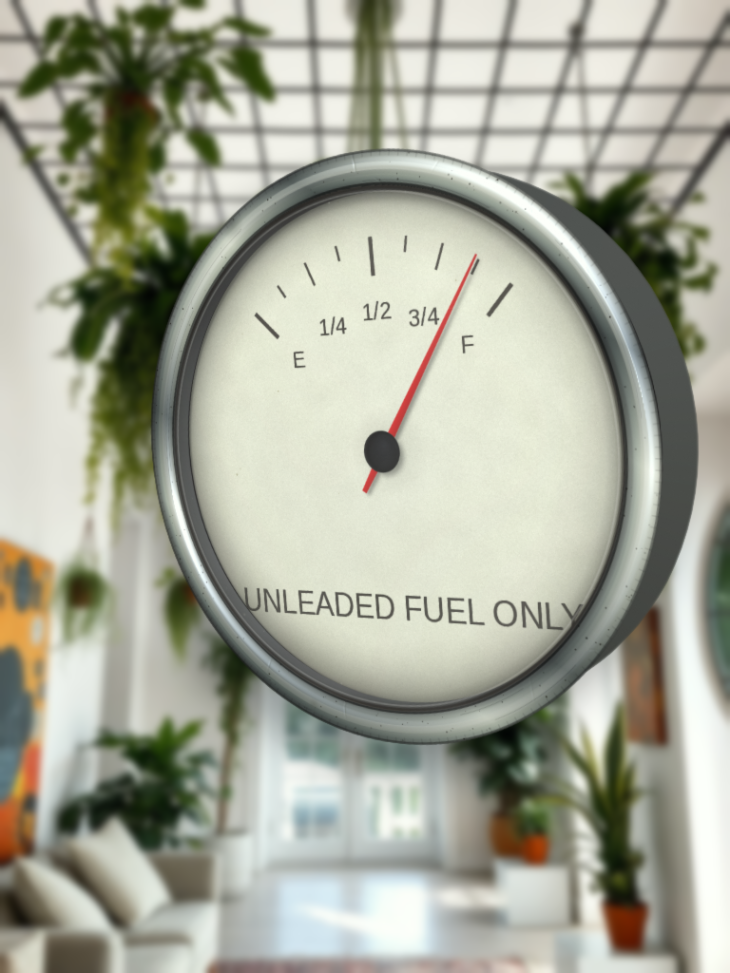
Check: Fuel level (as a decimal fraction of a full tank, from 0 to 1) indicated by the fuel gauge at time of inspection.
0.875
